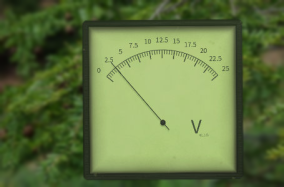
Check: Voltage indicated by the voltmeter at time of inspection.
2.5 V
